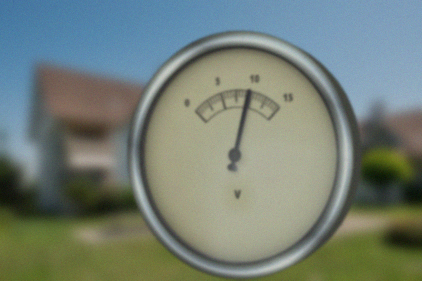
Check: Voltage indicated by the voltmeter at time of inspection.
10 V
